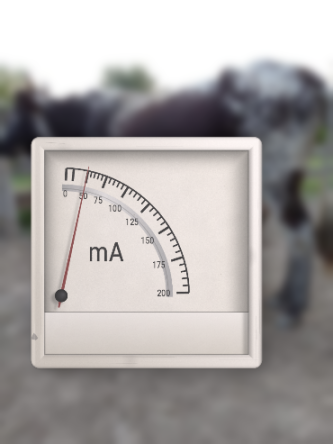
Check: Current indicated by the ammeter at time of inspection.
50 mA
